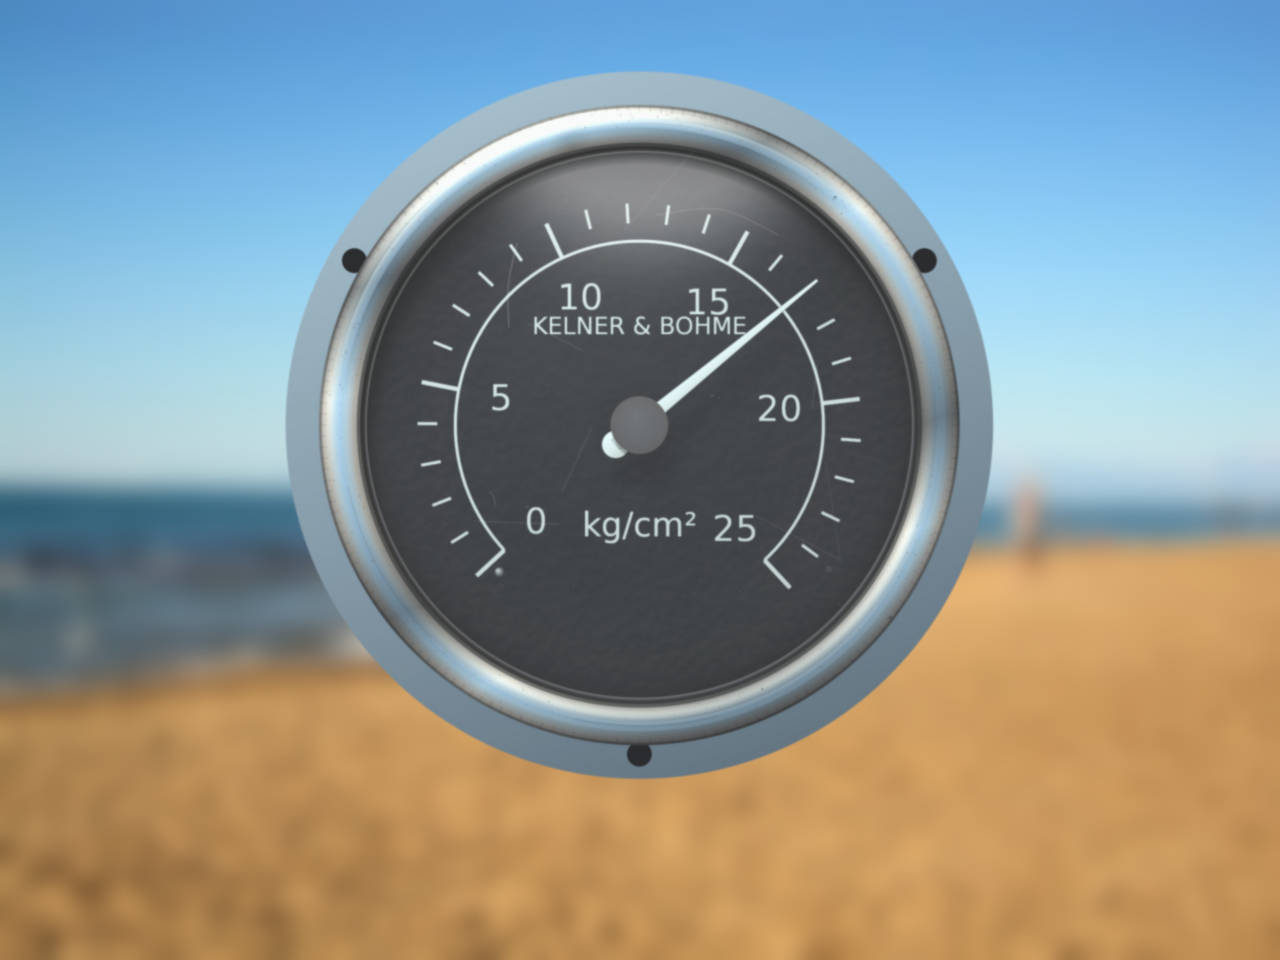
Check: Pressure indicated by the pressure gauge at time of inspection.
17 kg/cm²
